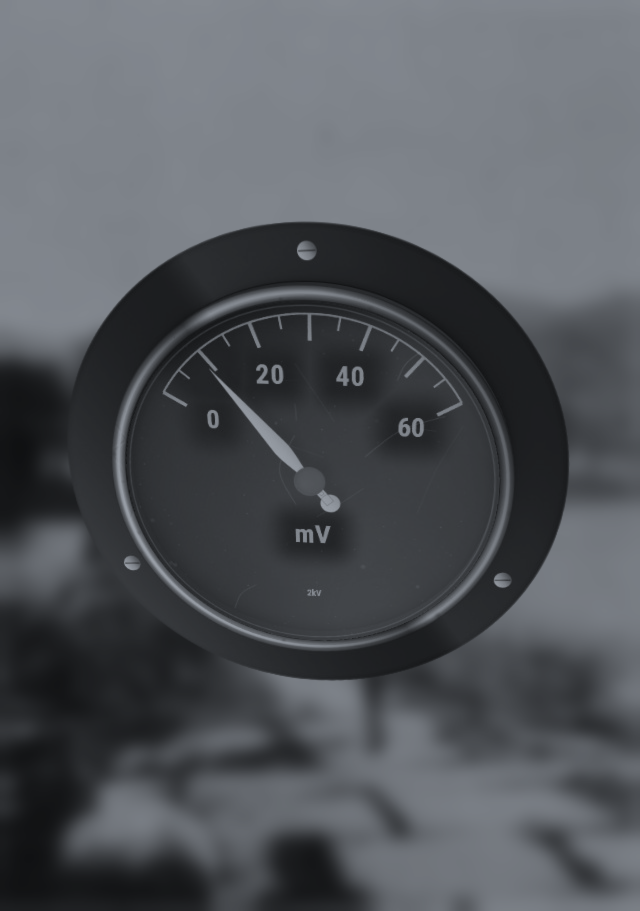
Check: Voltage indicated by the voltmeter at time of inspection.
10 mV
